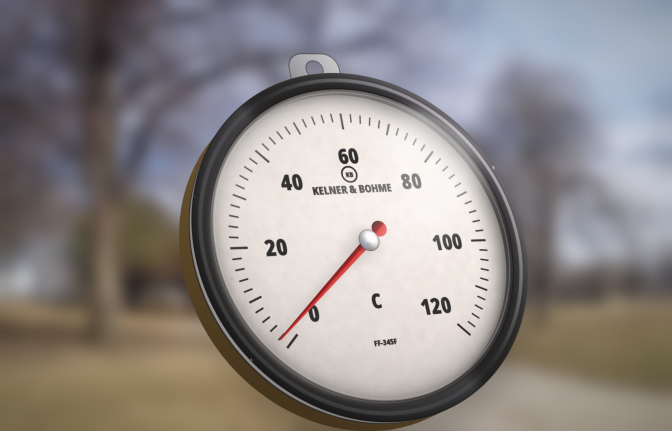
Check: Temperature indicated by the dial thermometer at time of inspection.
2 °C
